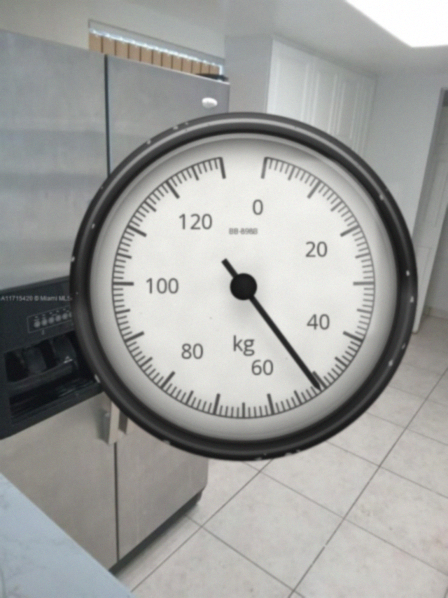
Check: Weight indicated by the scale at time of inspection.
51 kg
